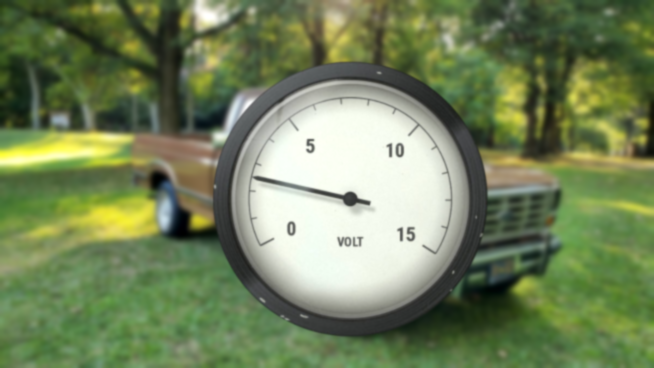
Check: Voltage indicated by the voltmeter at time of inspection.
2.5 V
